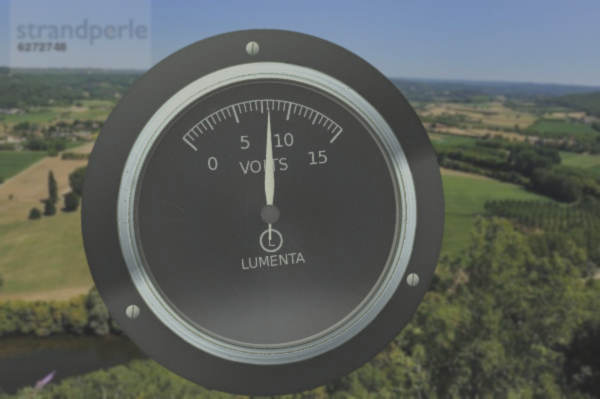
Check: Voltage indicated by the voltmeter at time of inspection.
8 V
